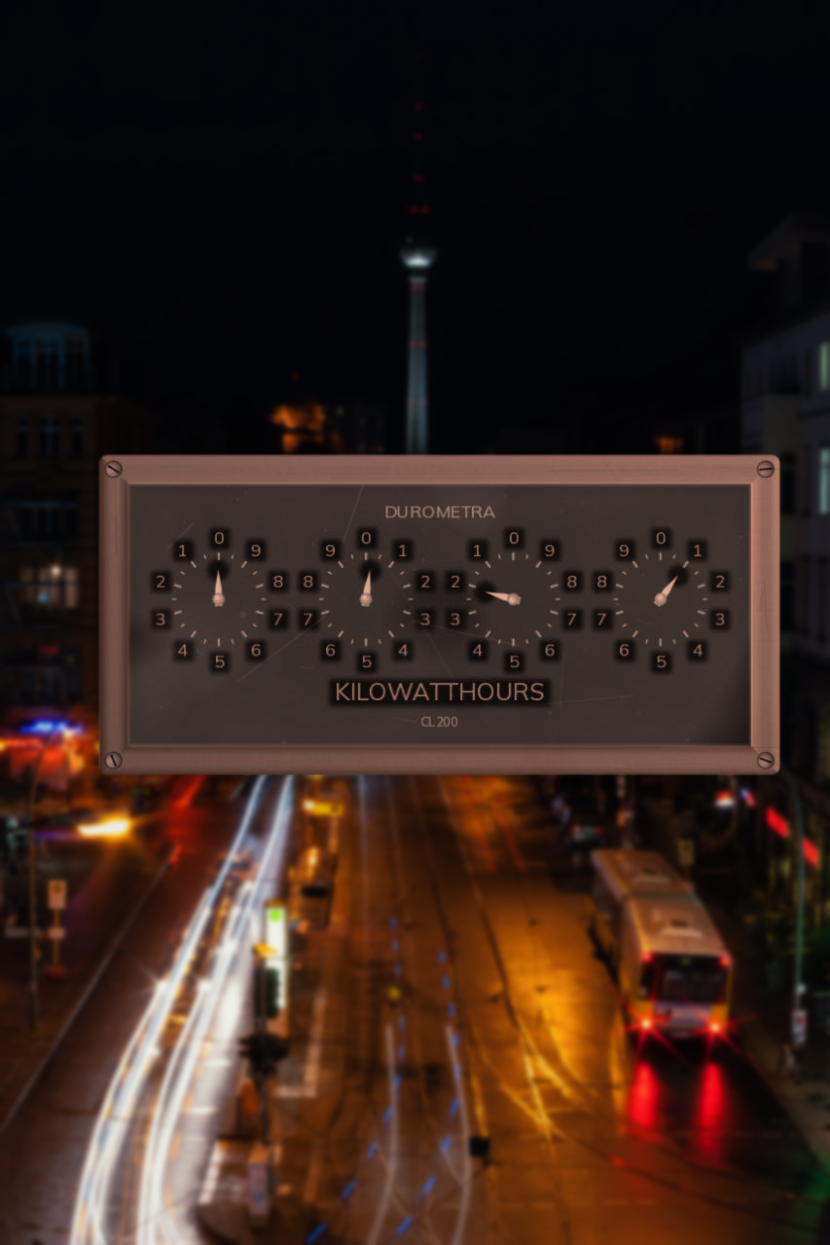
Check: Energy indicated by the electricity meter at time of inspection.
21 kWh
